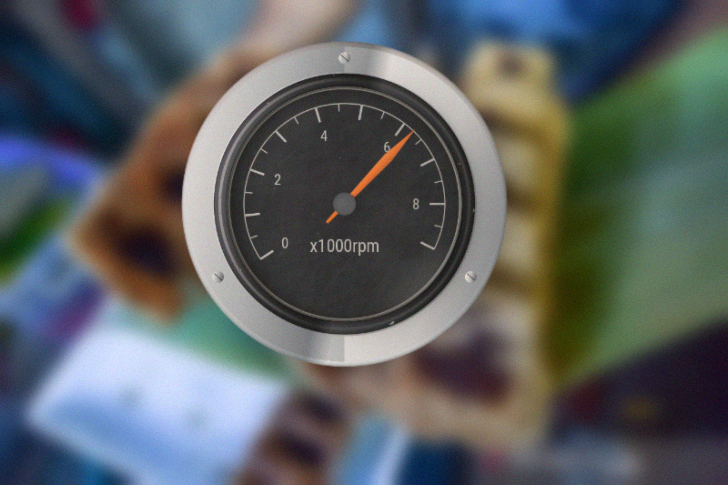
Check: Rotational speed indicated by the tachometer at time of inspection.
6250 rpm
